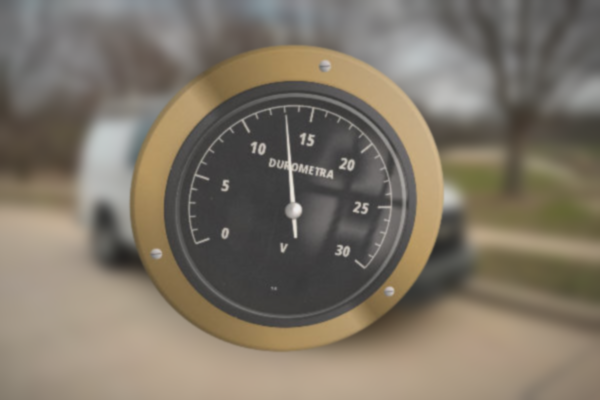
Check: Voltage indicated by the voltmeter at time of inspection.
13 V
